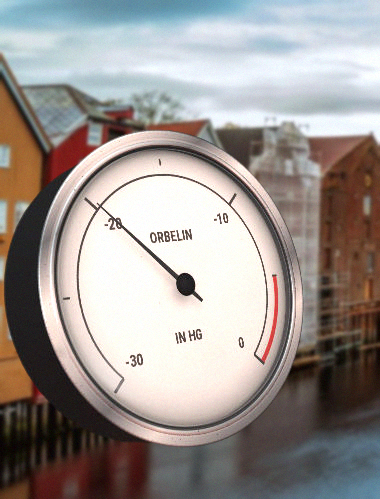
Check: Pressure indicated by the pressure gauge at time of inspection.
-20 inHg
